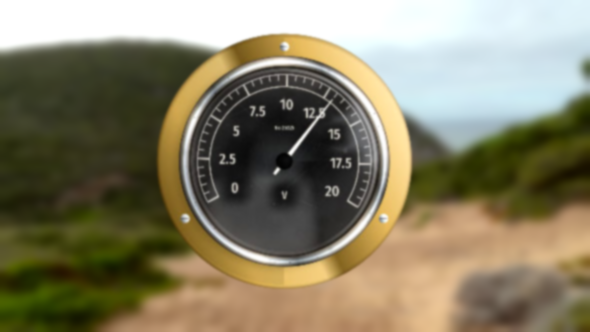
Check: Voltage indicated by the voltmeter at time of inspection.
13 V
